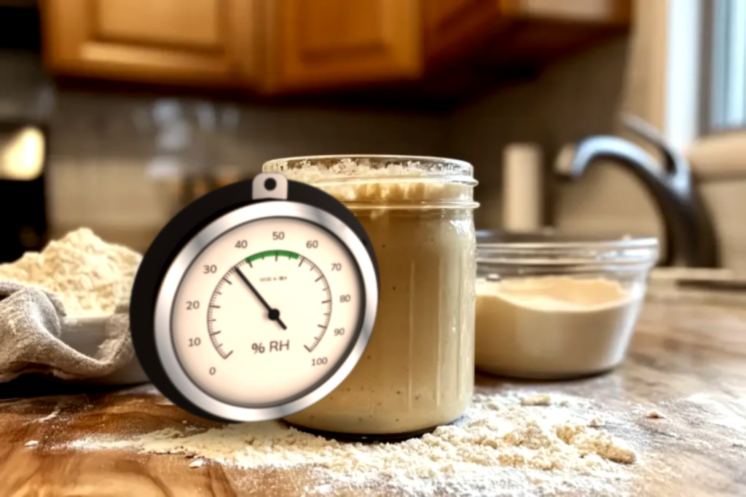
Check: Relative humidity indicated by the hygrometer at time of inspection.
35 %
